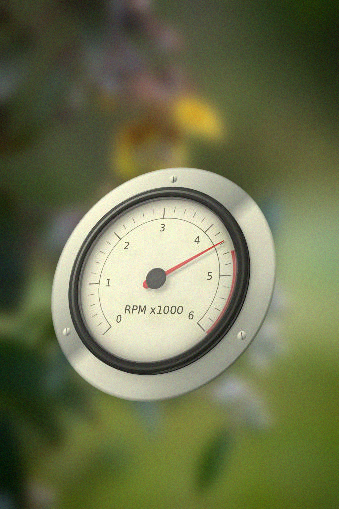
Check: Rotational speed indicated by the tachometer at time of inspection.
4400 rpm
